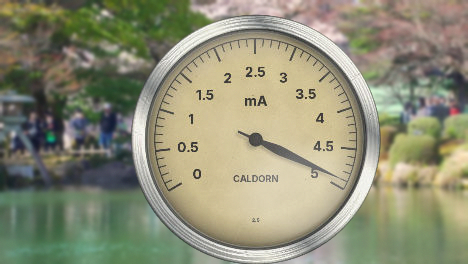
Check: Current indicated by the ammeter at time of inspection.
4.9 mA
